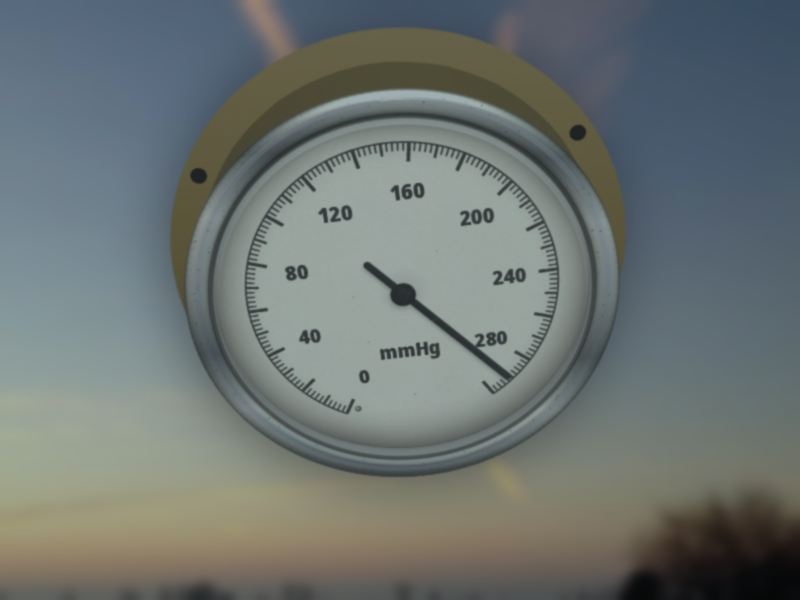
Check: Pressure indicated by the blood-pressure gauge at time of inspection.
290 mmHg
